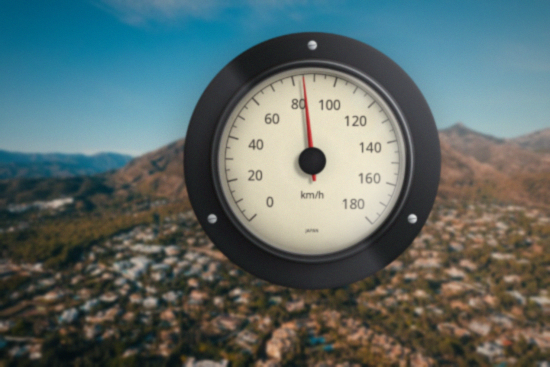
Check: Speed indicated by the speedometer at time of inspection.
85 km/h
